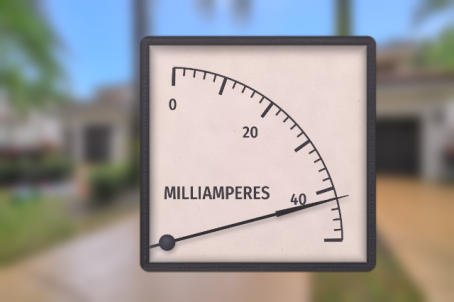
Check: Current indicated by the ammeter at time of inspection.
42 mA
